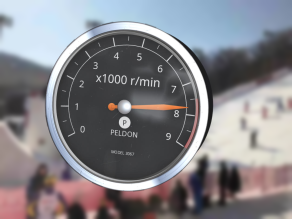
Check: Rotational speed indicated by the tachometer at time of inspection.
7750 rpm
